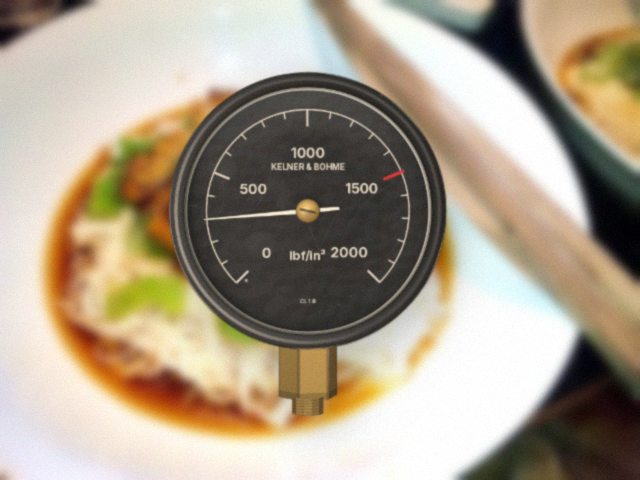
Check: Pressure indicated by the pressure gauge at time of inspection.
300 psi
